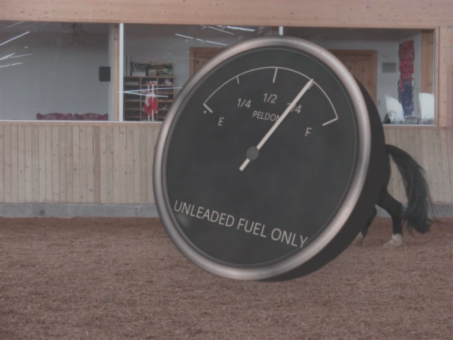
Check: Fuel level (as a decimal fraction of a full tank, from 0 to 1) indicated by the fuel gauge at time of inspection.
0.75
